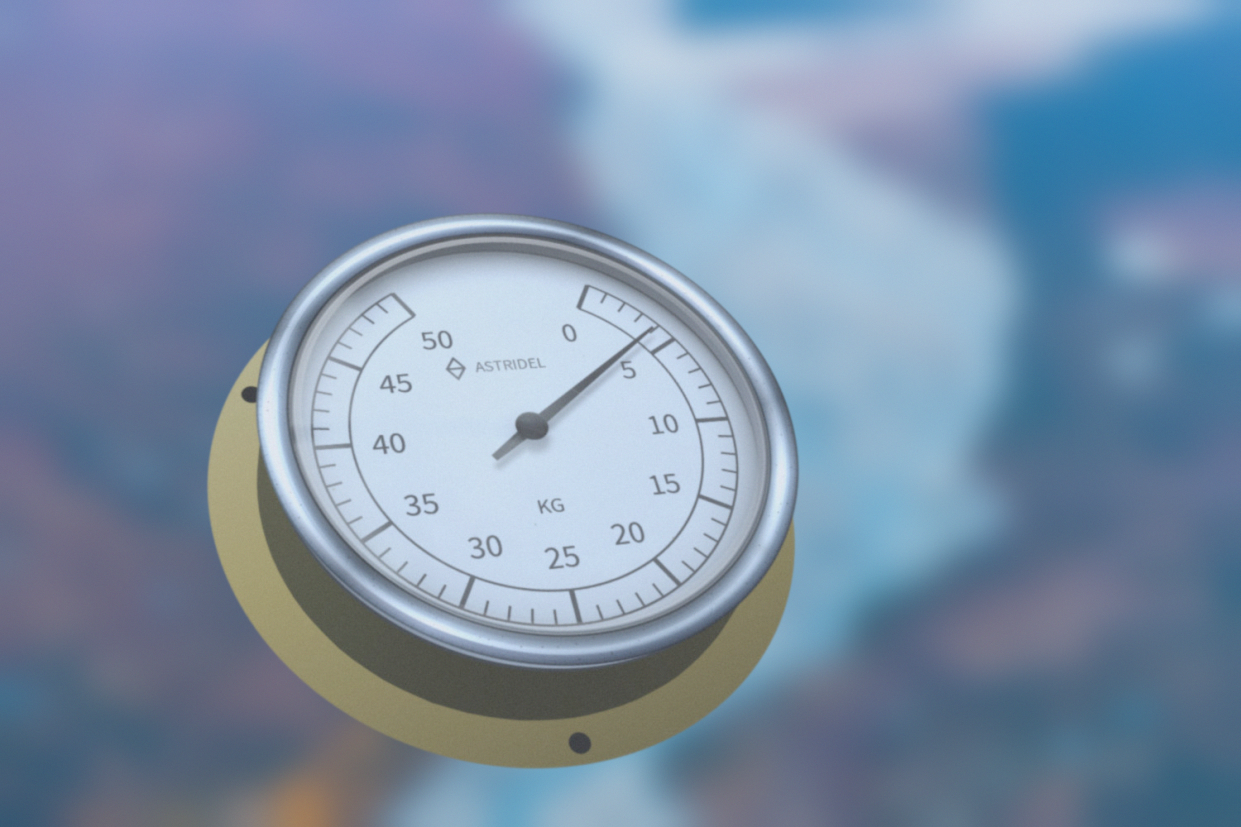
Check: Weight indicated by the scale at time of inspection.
4 kg
